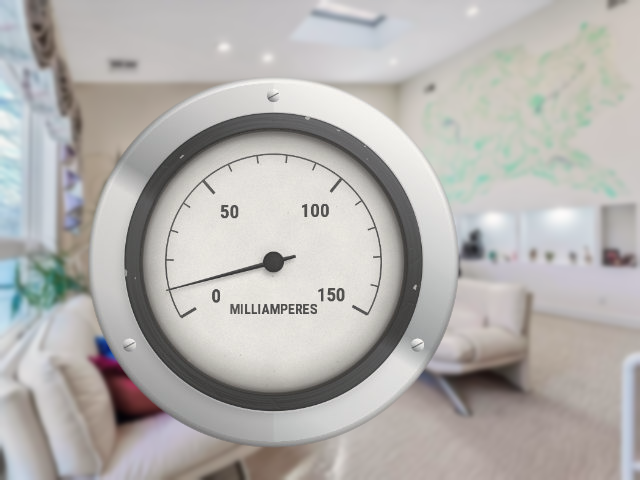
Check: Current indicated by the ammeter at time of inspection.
10 mA
